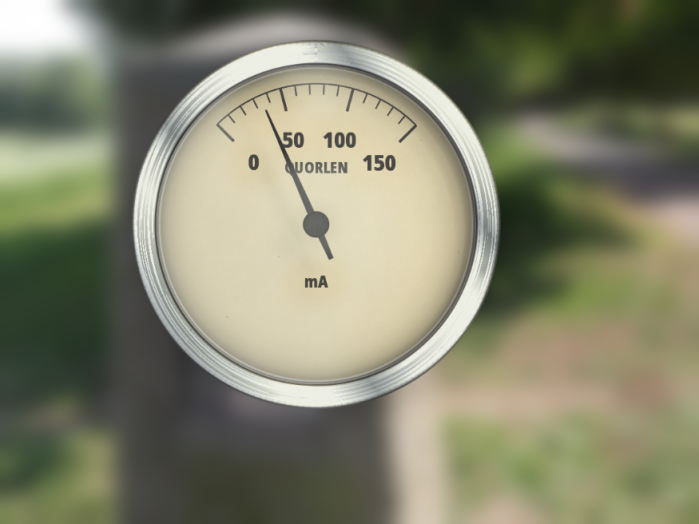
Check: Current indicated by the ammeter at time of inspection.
35 mA
